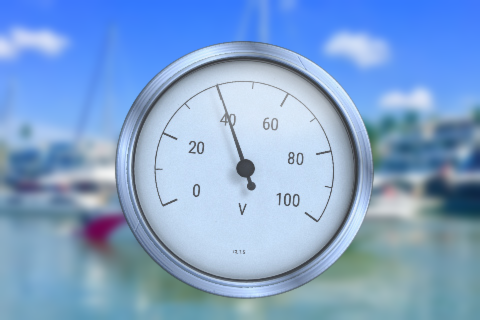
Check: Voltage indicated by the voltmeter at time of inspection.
40 V
